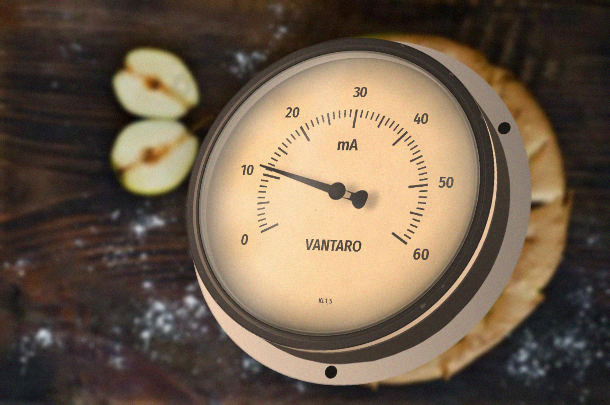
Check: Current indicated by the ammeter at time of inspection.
11 mA
